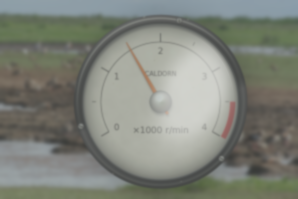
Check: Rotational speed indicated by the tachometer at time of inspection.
1500 rpm
